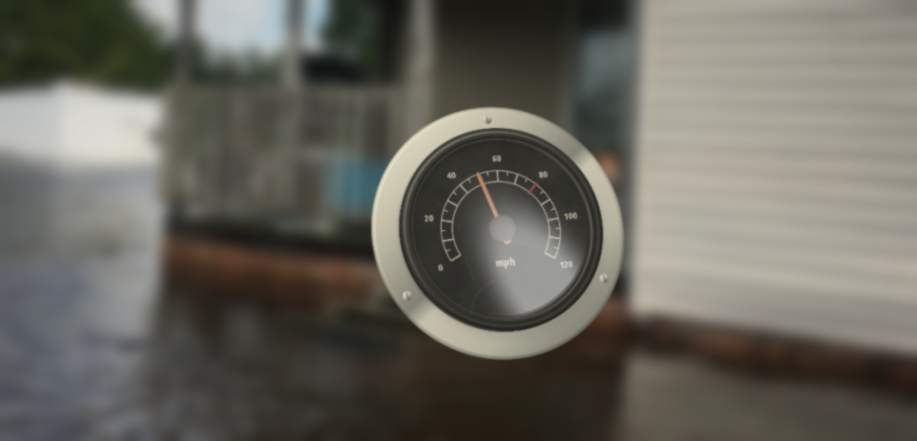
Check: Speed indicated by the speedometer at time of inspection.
50 mph
